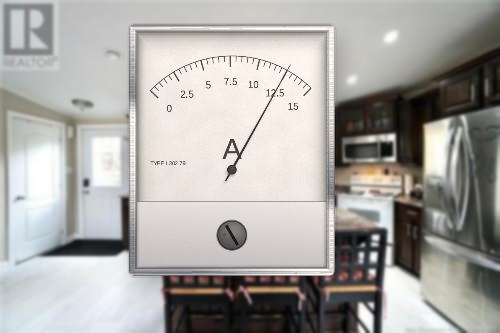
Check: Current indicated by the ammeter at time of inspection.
12.5 A
